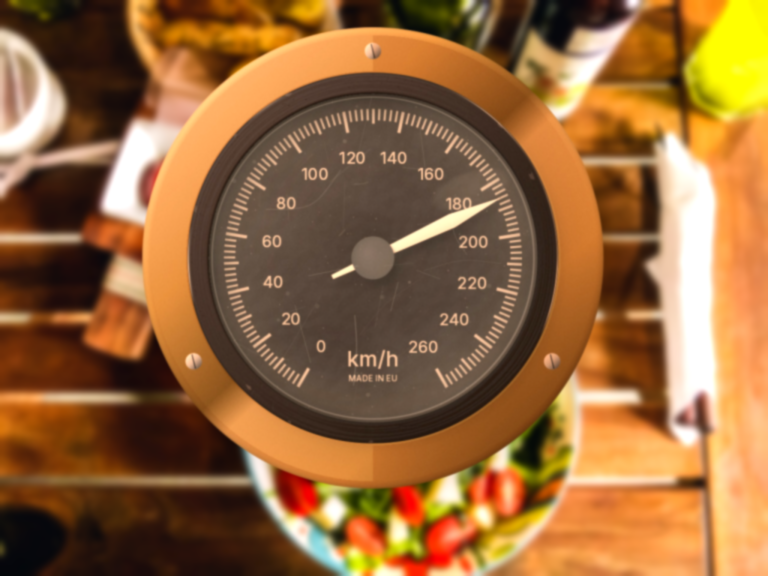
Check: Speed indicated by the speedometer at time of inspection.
186 km/h
